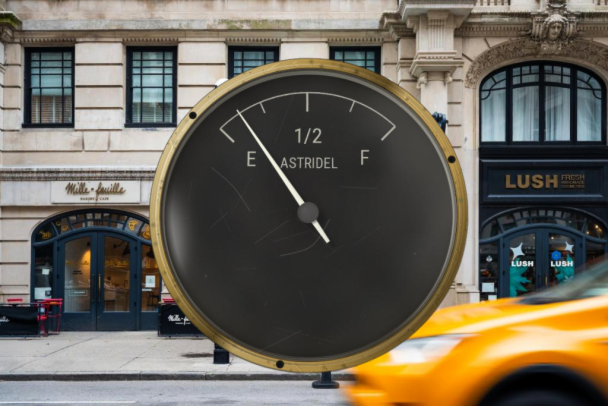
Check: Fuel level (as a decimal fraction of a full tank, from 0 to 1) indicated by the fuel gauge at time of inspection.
0.125
